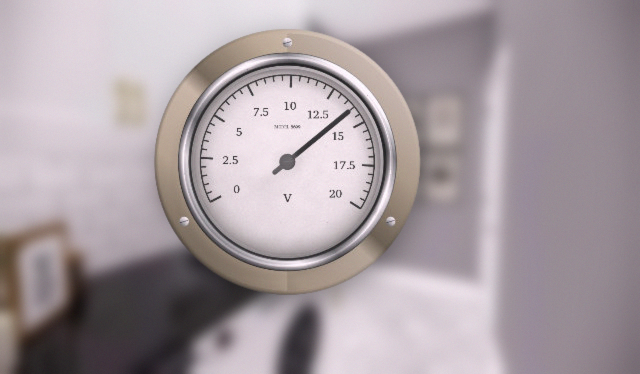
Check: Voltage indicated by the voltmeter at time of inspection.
14 V
